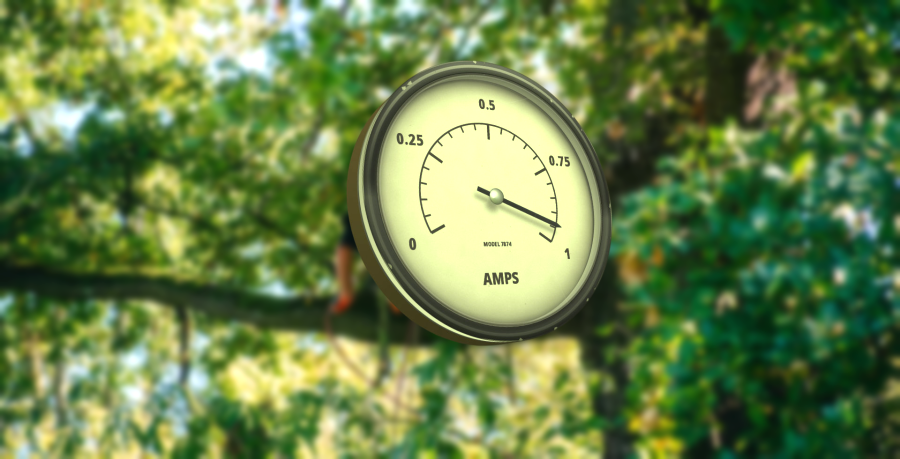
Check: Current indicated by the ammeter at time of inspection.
0.95 A
